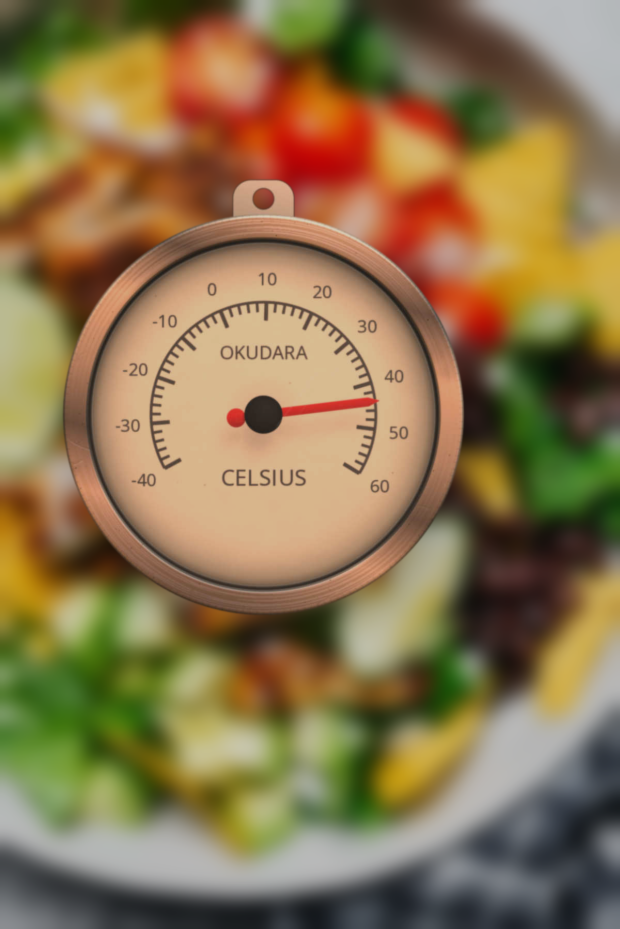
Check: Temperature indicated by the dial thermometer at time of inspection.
44 °C
